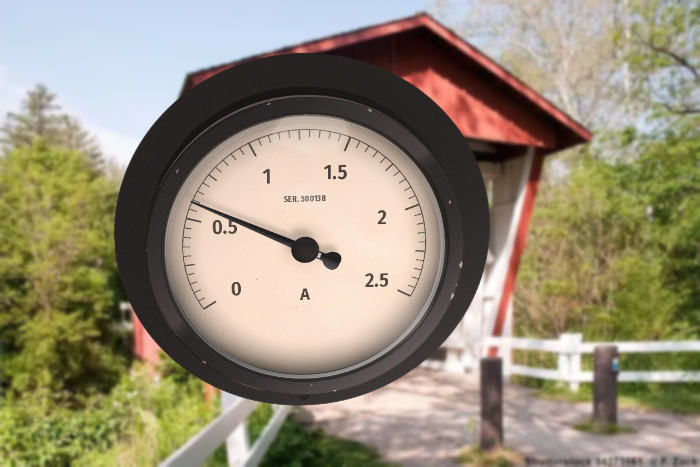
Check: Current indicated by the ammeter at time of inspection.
0.6 A
